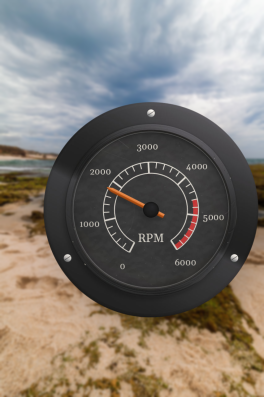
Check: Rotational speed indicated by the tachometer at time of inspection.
1800 rpm
